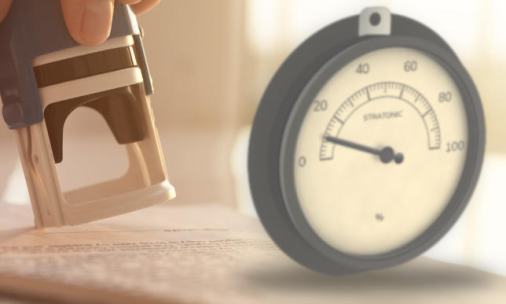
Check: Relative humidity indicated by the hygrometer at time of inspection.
10 %
